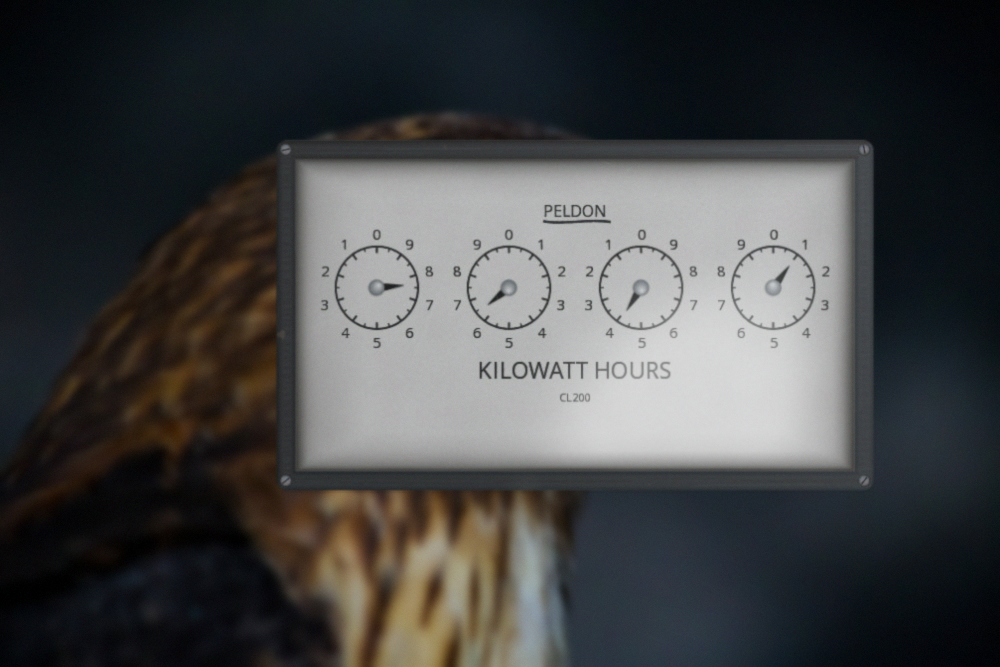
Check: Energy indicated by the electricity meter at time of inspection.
7641 kWh
